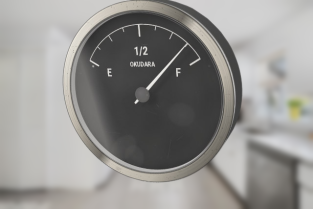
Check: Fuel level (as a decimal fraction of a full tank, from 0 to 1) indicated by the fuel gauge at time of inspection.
0.875
